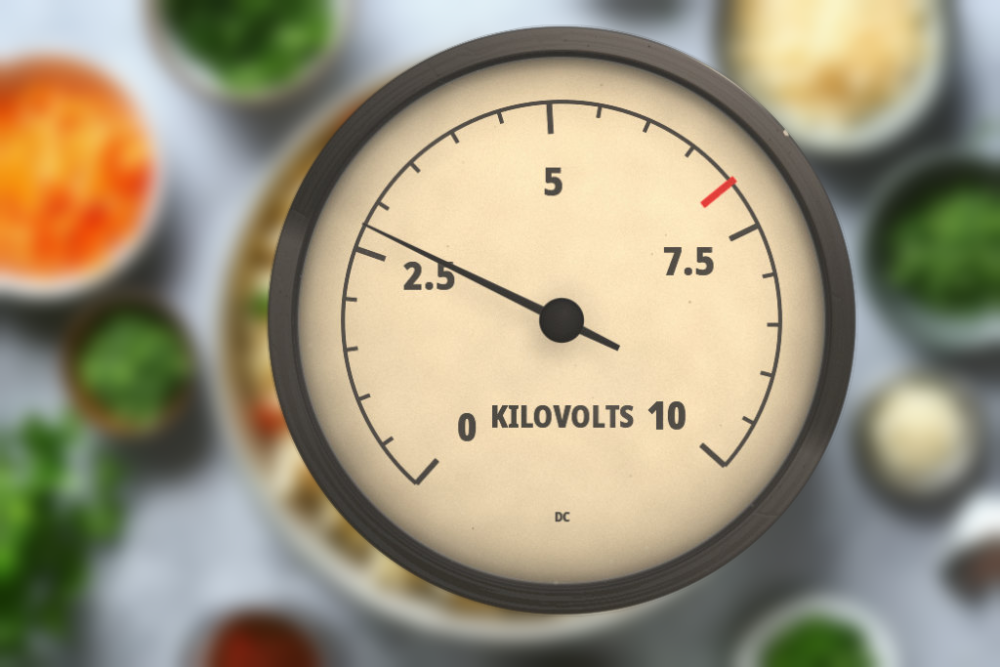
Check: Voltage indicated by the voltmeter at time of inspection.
2.75 kV
